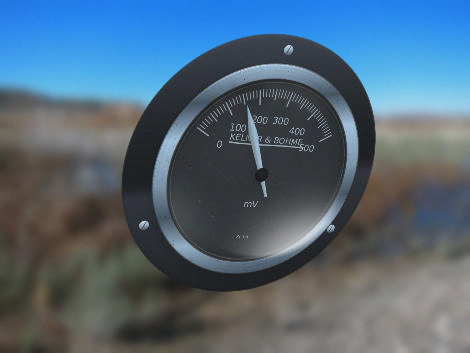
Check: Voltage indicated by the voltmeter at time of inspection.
150 mV
